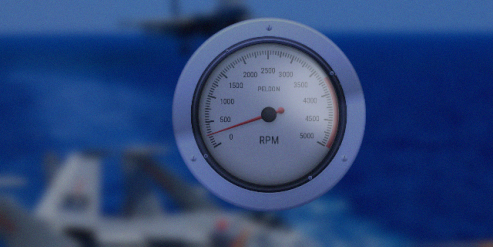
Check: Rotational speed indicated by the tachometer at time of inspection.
250 rpm
